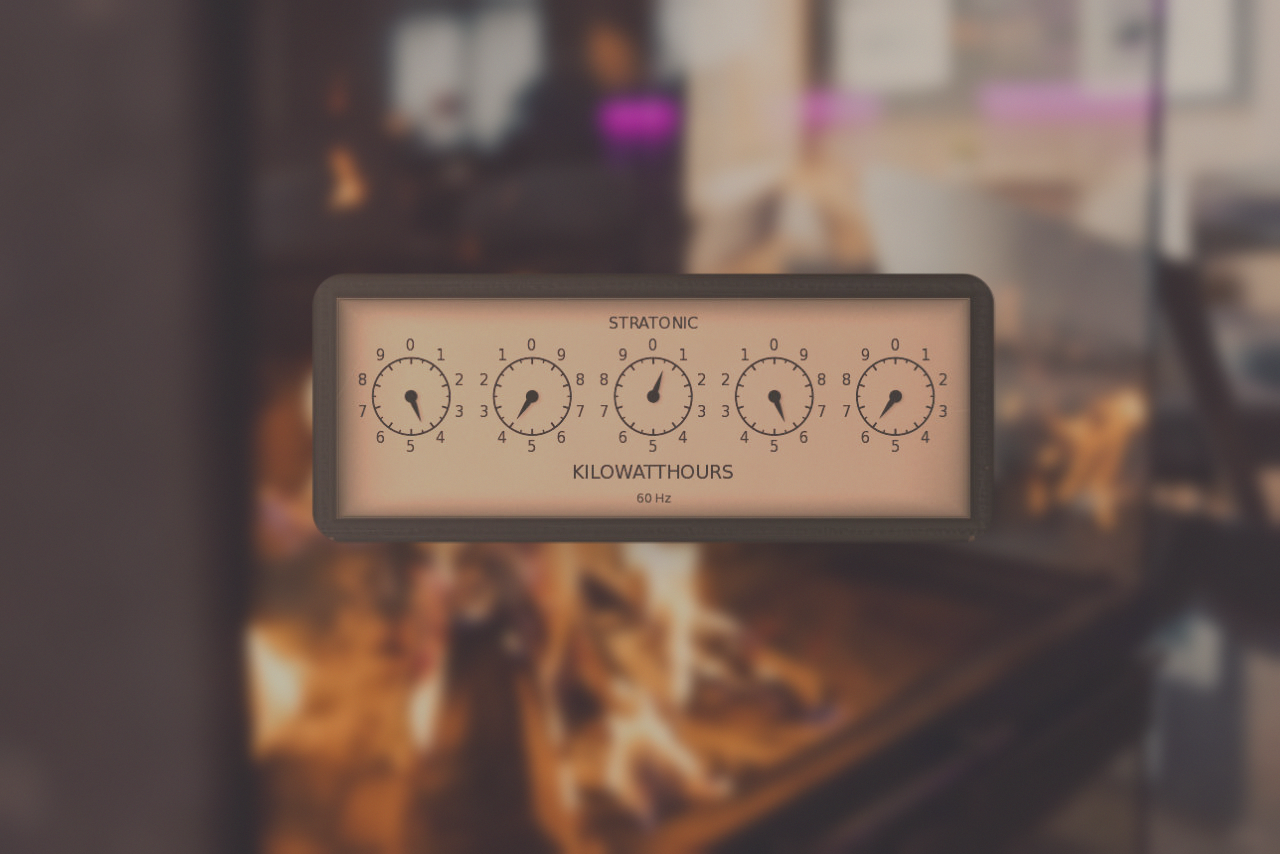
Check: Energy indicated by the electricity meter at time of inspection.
44056 kWh
